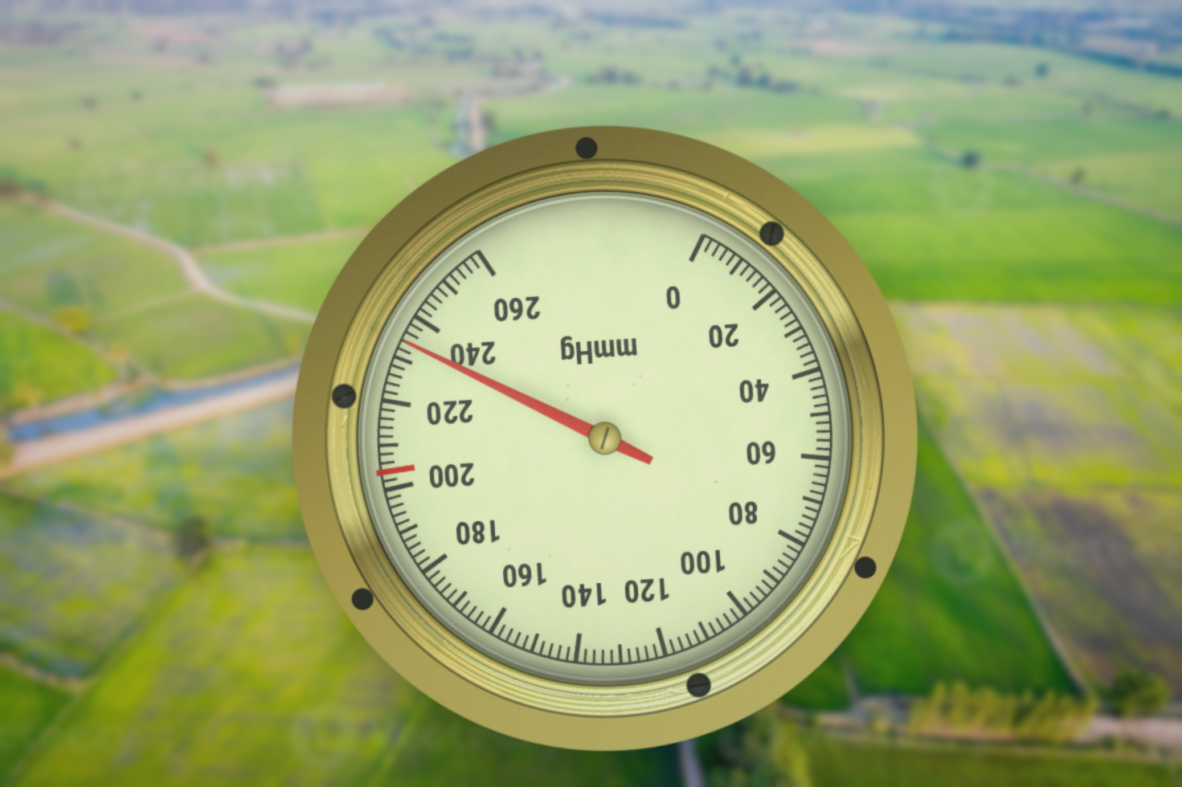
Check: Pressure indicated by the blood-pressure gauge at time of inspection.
234 mmHg
